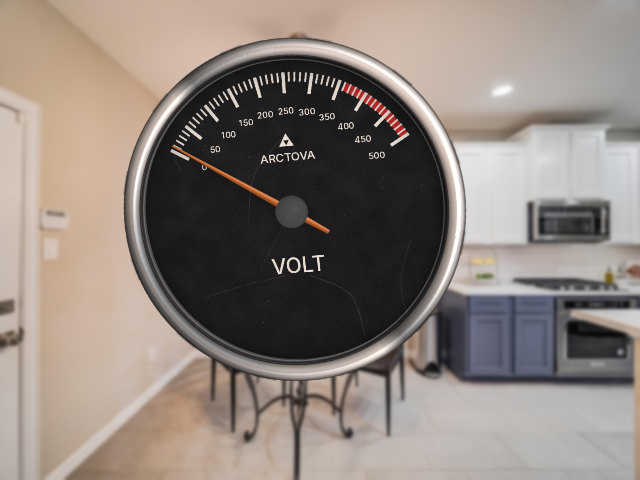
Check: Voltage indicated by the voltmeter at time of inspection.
10 V
